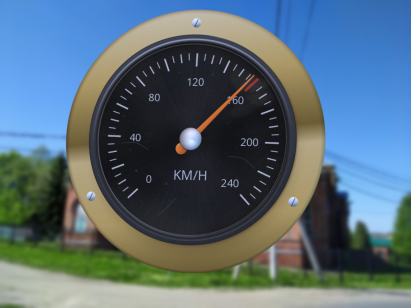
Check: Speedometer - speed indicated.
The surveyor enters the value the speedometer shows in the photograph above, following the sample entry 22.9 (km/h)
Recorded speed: 157.5 (km/h)
